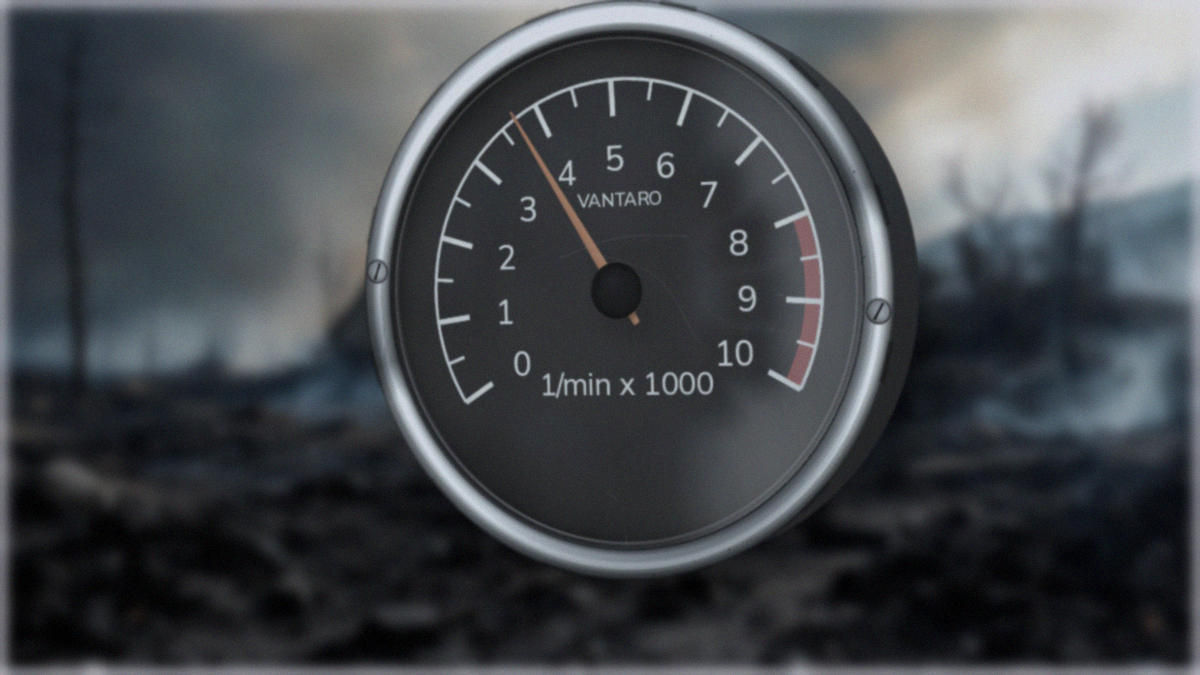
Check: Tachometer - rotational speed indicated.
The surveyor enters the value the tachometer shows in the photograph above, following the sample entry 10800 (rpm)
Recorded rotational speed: 3750 (rpm)
